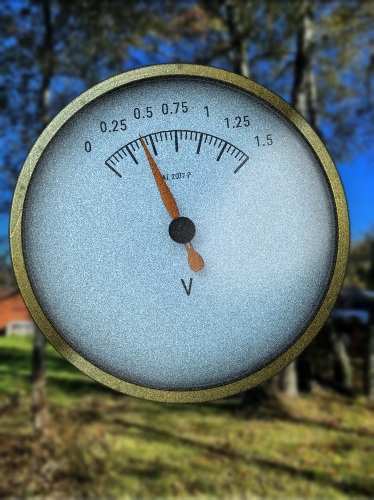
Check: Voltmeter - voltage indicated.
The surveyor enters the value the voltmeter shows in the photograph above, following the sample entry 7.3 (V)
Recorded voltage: 0.4 (V)
